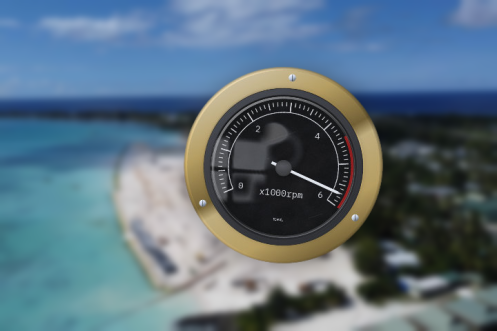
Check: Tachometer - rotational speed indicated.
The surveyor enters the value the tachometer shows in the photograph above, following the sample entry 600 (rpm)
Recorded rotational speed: 5700 (rpm)
